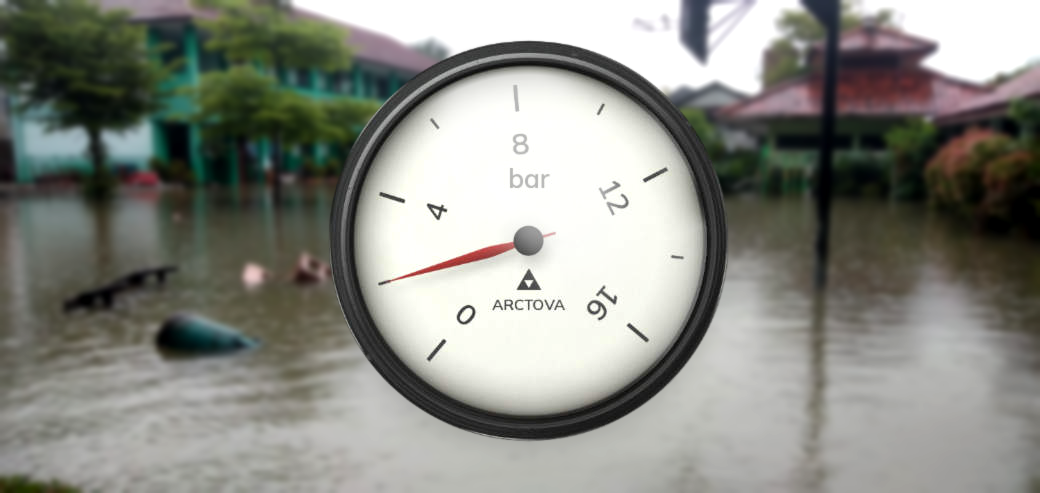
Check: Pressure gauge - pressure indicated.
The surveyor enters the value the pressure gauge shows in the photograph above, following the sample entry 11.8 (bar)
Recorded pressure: 2 (bar)
